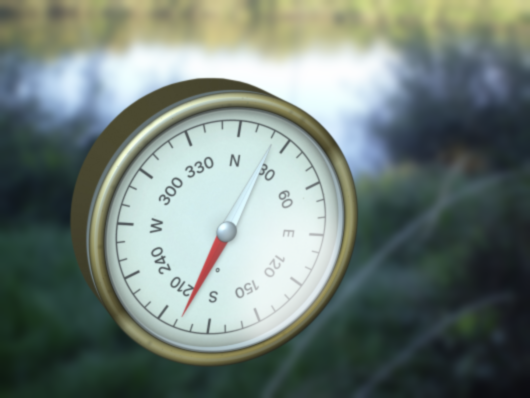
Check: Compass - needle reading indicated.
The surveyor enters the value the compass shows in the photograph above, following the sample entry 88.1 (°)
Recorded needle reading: 200 (°)
